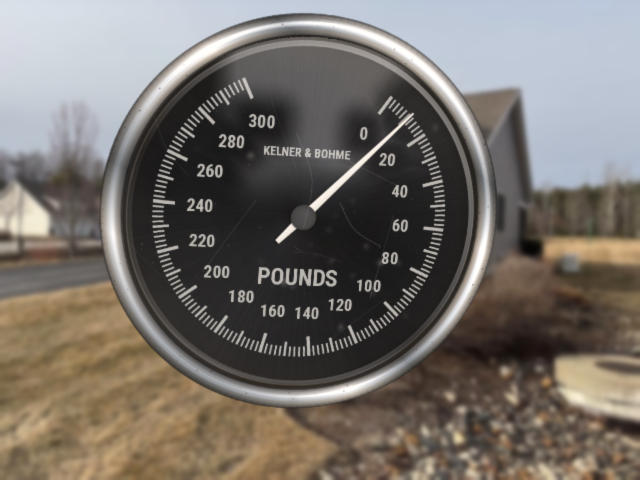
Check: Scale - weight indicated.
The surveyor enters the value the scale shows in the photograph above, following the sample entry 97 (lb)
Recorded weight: 10 (lb)
